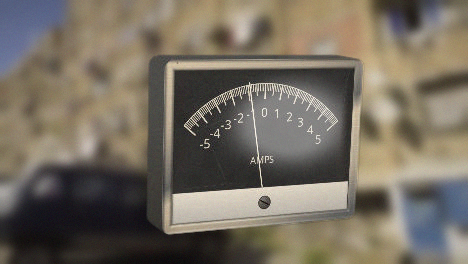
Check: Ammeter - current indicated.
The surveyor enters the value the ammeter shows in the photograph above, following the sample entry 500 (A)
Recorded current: -1 (A)
